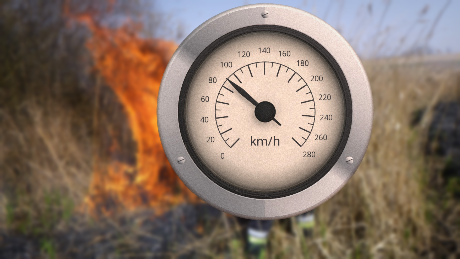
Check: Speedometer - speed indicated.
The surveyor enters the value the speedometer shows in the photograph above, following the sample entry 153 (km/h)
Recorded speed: 90 (km/h)
